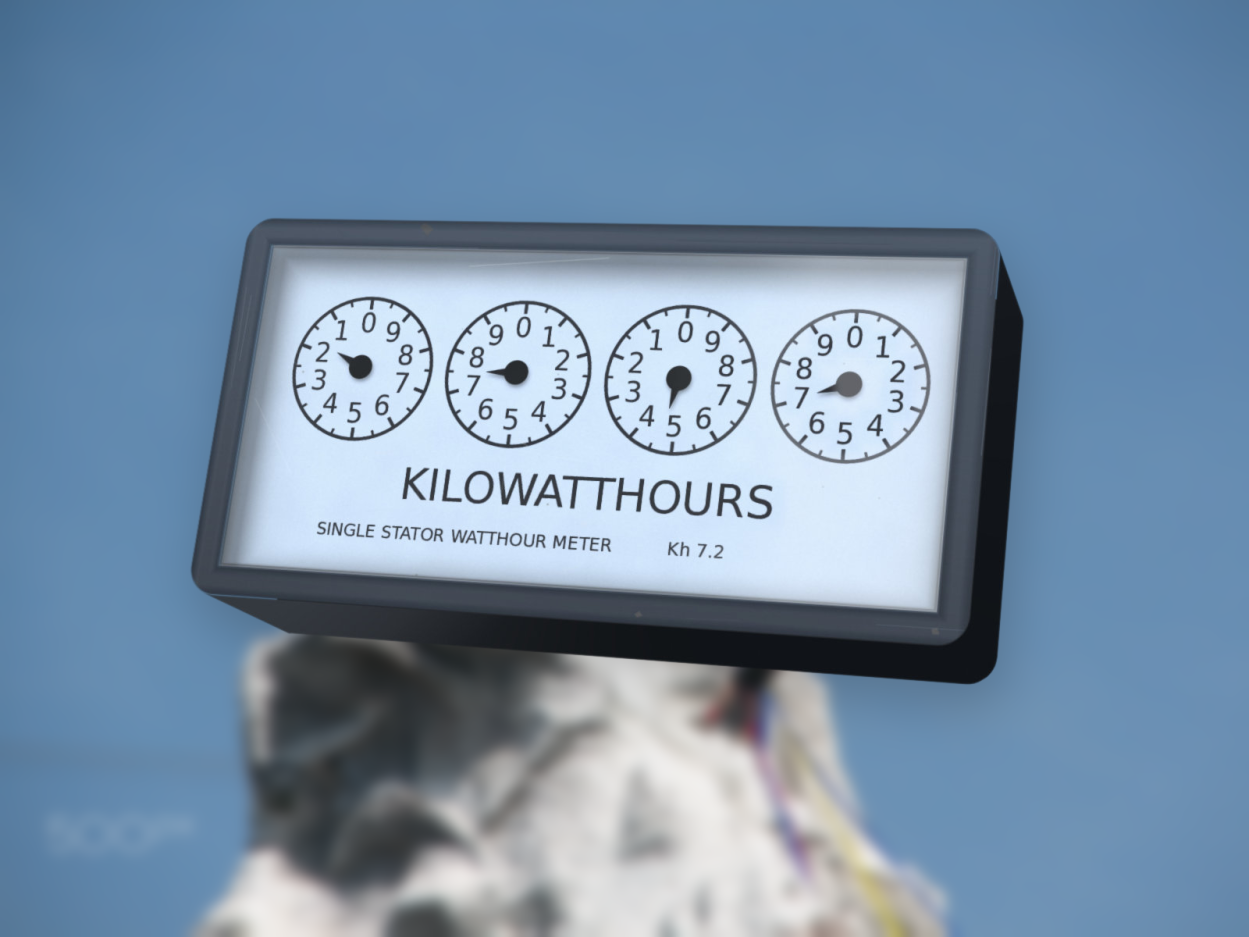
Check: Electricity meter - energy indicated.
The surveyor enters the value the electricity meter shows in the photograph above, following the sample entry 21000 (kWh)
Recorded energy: 1747 (kWh)
